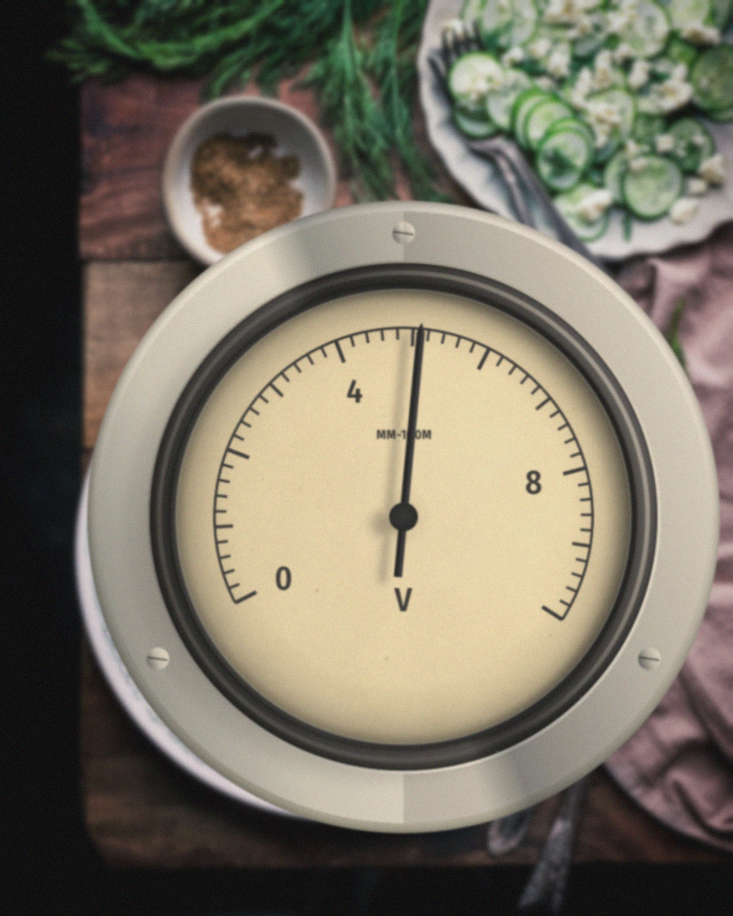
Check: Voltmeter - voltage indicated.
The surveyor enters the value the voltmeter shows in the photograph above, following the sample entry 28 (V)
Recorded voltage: 5.1 (V)
